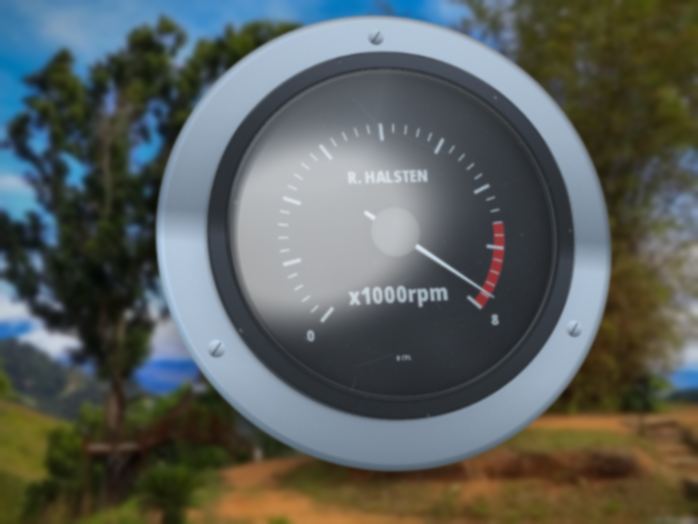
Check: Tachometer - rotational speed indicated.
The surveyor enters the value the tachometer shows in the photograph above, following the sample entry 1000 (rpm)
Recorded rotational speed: 7800 (rpm)
